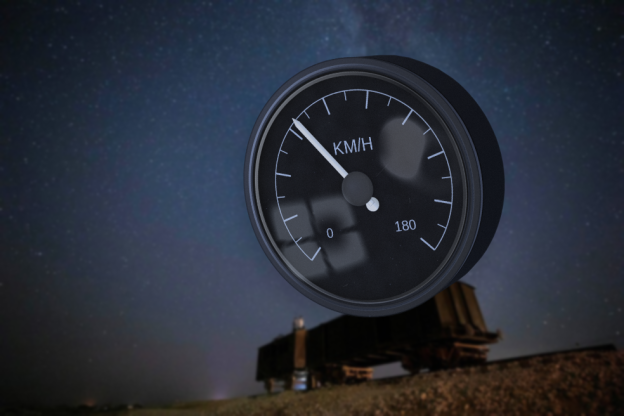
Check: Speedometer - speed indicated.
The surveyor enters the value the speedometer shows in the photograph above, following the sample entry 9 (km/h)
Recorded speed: 65 (km/h)
